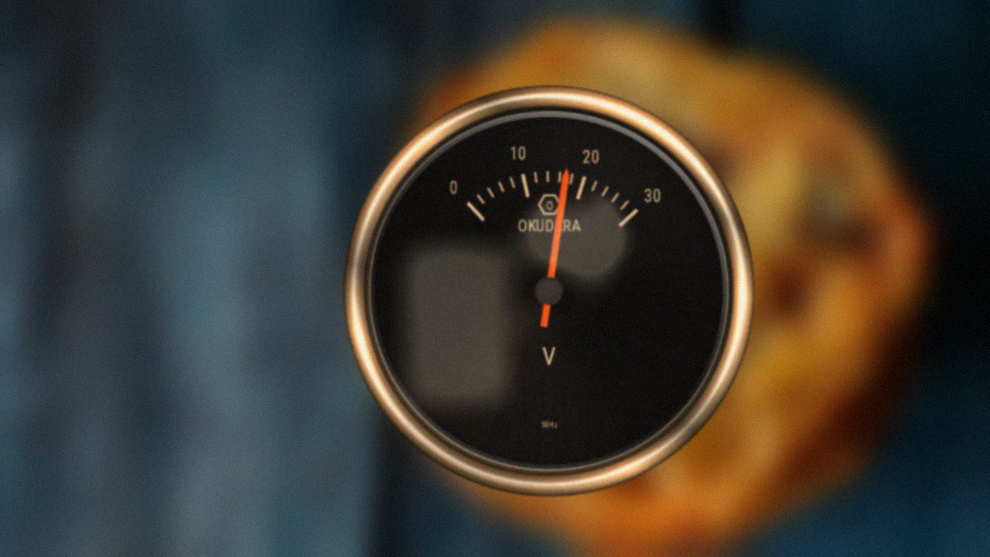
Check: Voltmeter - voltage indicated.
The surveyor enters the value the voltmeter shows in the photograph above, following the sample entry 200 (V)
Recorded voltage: 17 (V)
